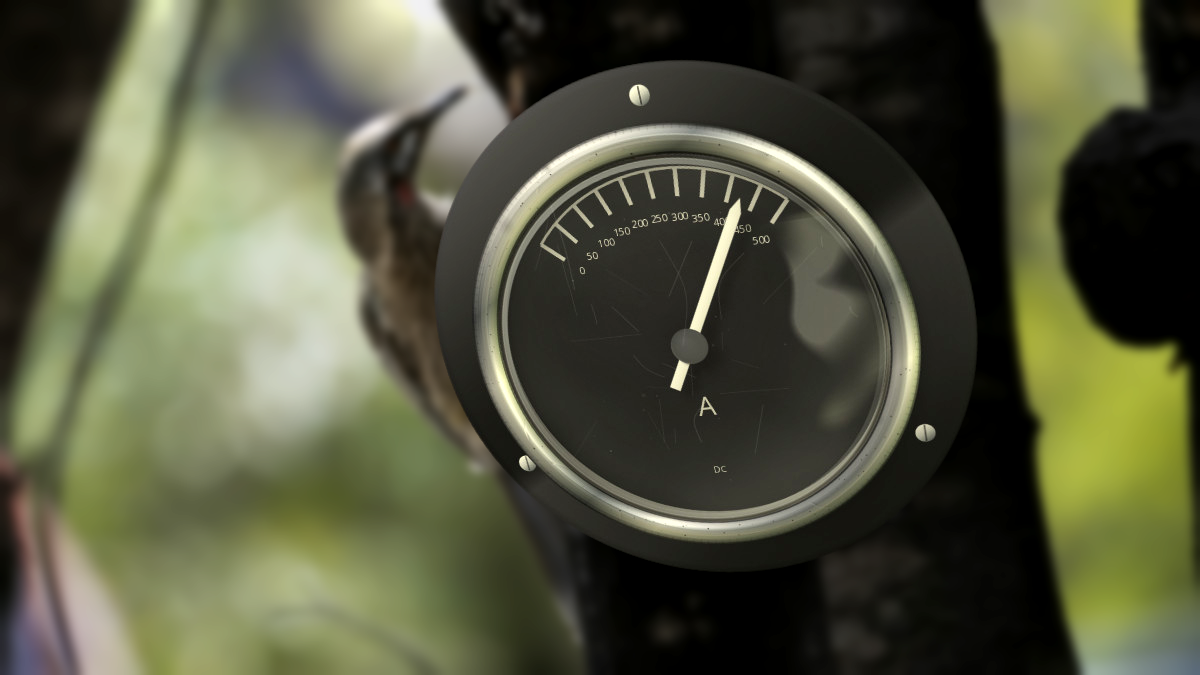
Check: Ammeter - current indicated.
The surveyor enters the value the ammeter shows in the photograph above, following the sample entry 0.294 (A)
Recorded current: 425 (A)
